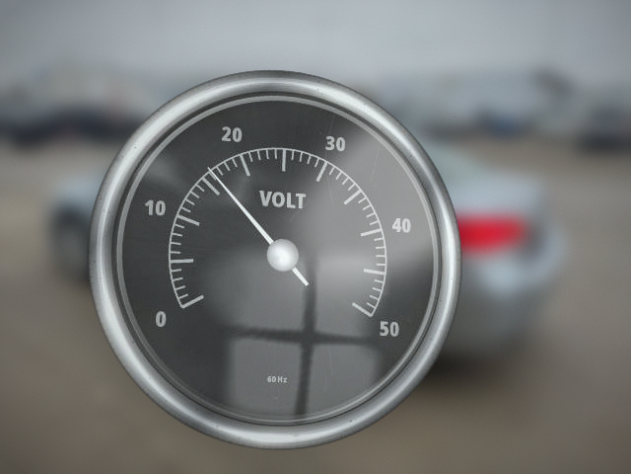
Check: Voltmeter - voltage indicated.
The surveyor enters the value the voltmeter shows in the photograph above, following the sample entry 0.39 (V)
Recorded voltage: 16 (V)
